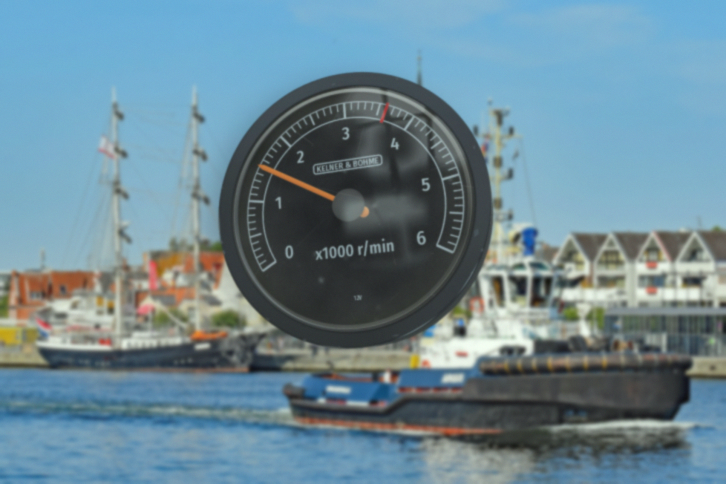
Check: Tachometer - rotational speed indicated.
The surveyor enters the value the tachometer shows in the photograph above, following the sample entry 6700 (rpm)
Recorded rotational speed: 1500 (rpm)
